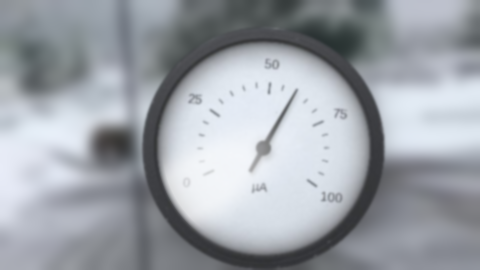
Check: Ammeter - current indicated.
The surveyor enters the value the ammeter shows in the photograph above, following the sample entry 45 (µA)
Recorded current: 60 (µA)
